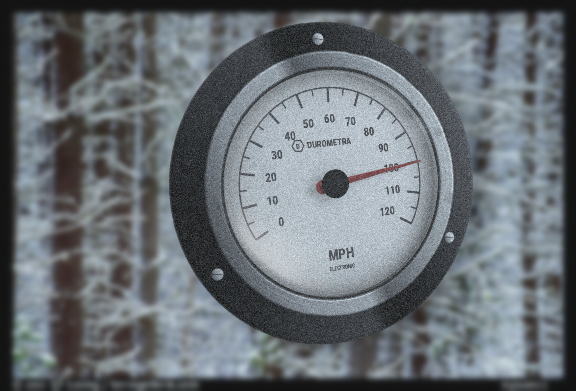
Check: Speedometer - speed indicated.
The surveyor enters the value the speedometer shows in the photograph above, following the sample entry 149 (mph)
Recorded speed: 100 (mph)
